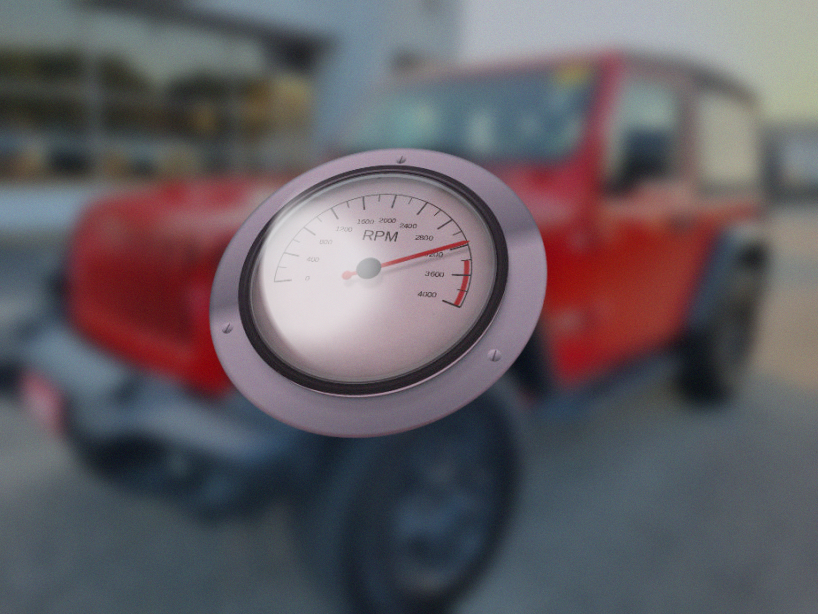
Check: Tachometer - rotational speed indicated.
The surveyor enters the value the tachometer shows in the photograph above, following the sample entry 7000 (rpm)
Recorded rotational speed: 3200 (rpm)
